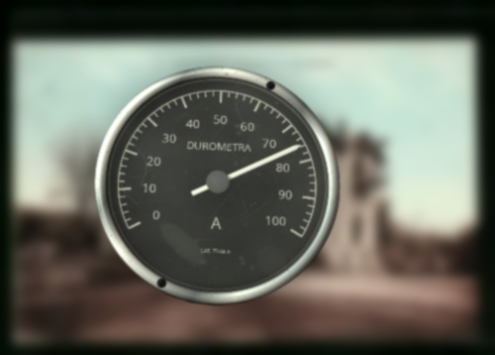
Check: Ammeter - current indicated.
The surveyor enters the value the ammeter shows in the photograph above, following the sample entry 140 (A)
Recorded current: 76 (A)
